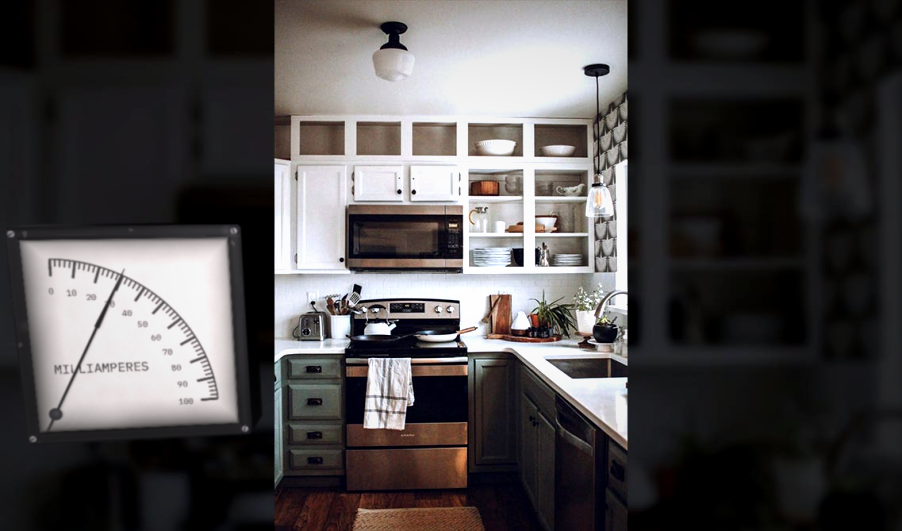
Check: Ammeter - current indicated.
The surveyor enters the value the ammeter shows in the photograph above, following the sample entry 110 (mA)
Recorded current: 30 (mA)
